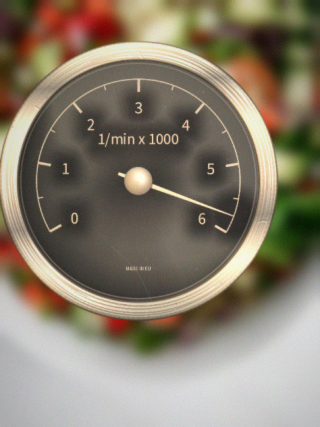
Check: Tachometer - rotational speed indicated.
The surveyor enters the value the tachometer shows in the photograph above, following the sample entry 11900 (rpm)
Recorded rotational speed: 5750 (rpm)
